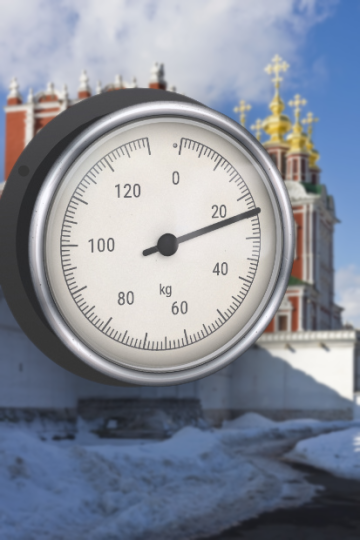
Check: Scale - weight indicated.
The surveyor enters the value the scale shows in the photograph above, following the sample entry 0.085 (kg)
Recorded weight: 24 (kg)
